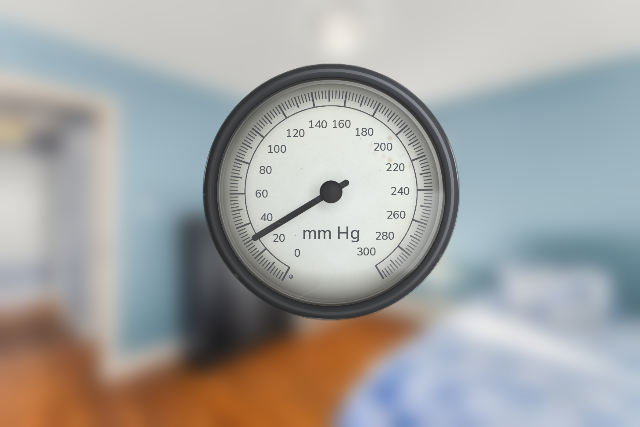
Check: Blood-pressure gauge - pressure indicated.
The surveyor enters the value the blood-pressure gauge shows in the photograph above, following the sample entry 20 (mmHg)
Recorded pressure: 30 (mmHg)
